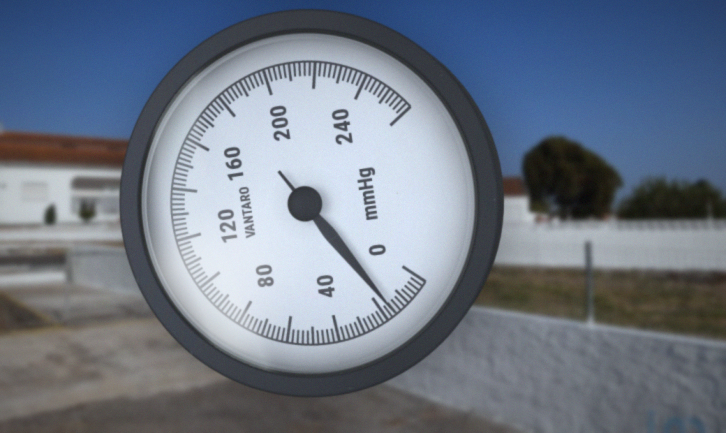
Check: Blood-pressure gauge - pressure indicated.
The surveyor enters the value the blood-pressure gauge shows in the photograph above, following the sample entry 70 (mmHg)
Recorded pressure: 16 (mmHg)
